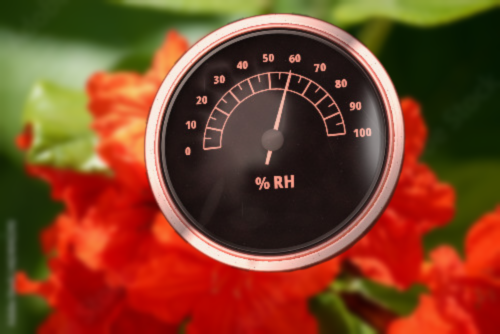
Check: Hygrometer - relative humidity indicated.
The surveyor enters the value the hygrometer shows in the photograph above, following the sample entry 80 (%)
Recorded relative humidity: 60 (%)
